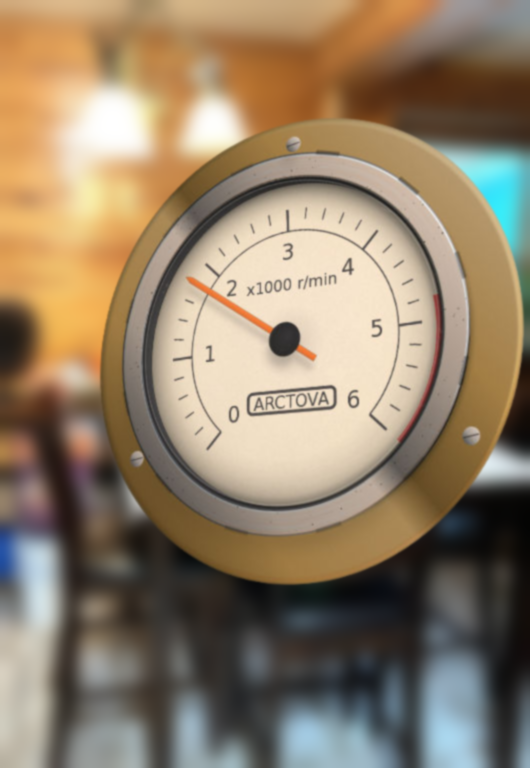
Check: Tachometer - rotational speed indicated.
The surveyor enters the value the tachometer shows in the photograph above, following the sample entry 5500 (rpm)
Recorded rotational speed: 1800 (rpm)
